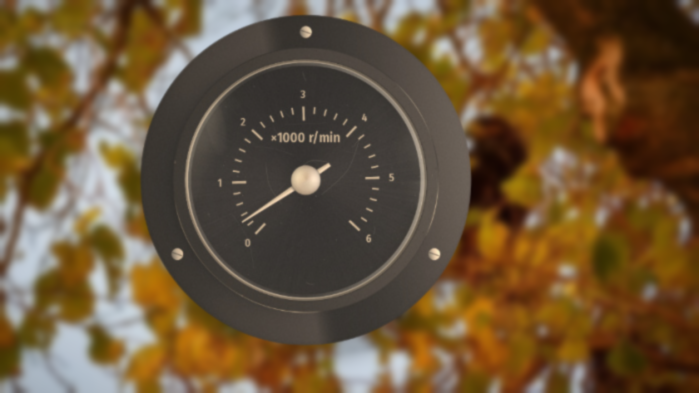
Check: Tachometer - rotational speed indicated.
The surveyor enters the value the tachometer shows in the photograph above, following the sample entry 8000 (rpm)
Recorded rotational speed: 300 (rpm)
